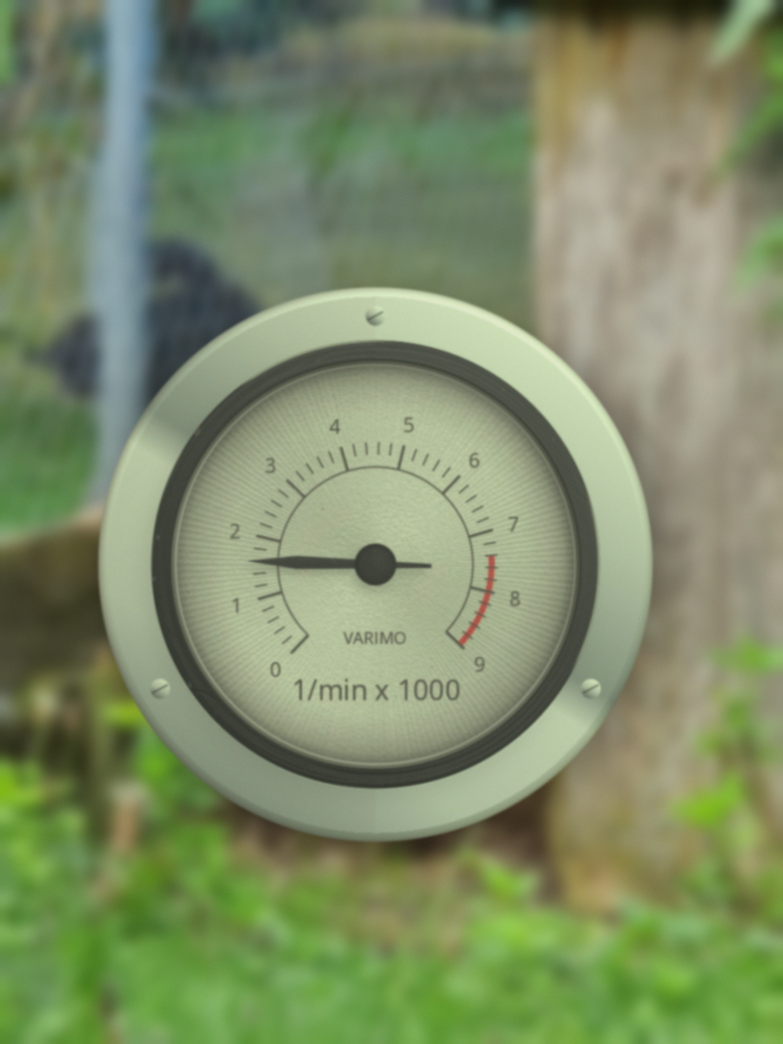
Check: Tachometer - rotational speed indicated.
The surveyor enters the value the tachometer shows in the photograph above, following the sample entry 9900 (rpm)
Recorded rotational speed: 1600 (rpm)
